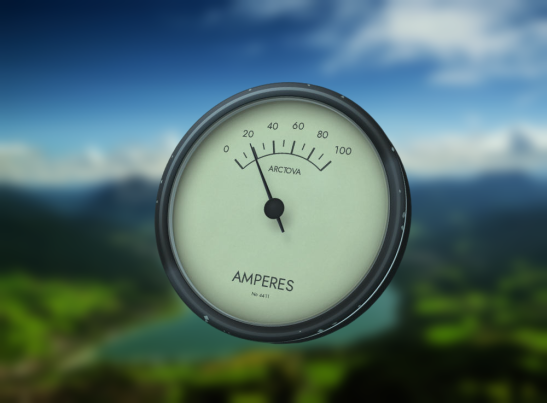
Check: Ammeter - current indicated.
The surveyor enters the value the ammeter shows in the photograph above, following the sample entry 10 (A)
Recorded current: 20 (A)
